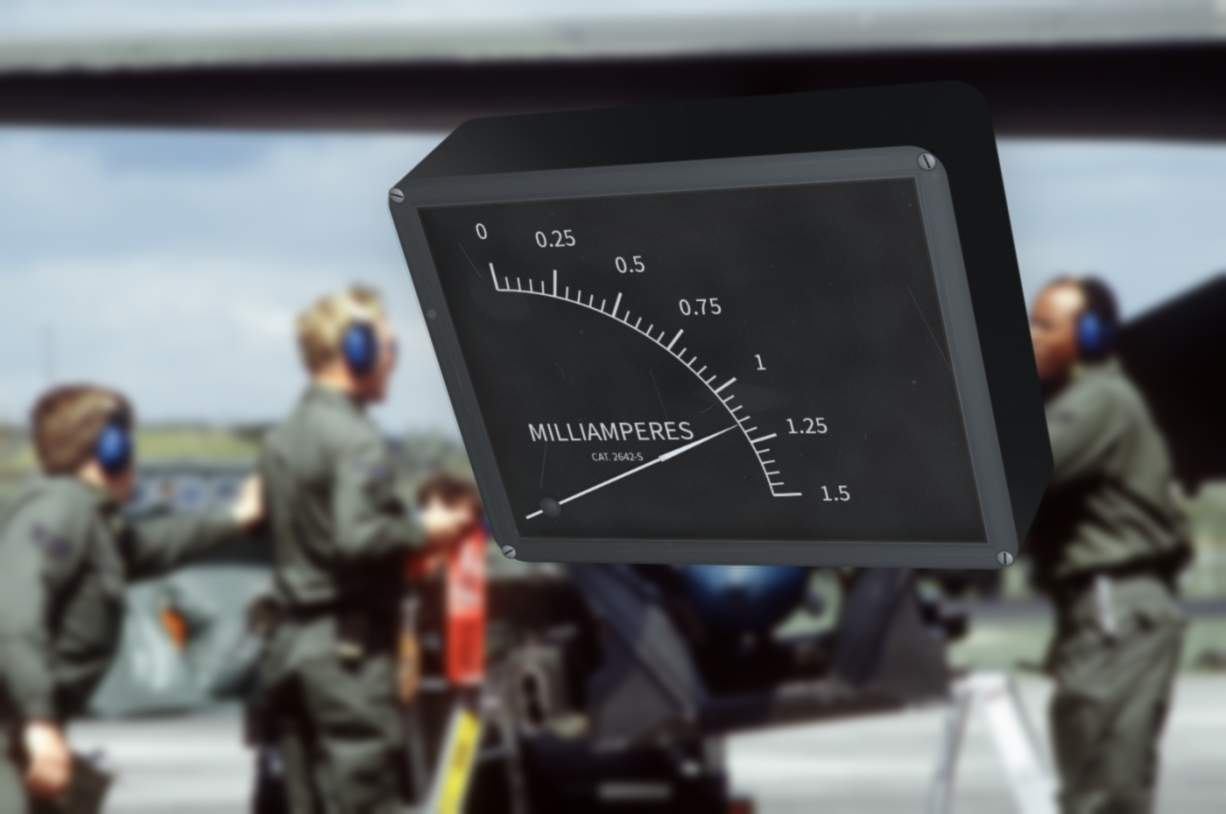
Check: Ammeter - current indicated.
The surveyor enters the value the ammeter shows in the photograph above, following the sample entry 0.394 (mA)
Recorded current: 1.15 (mA)
